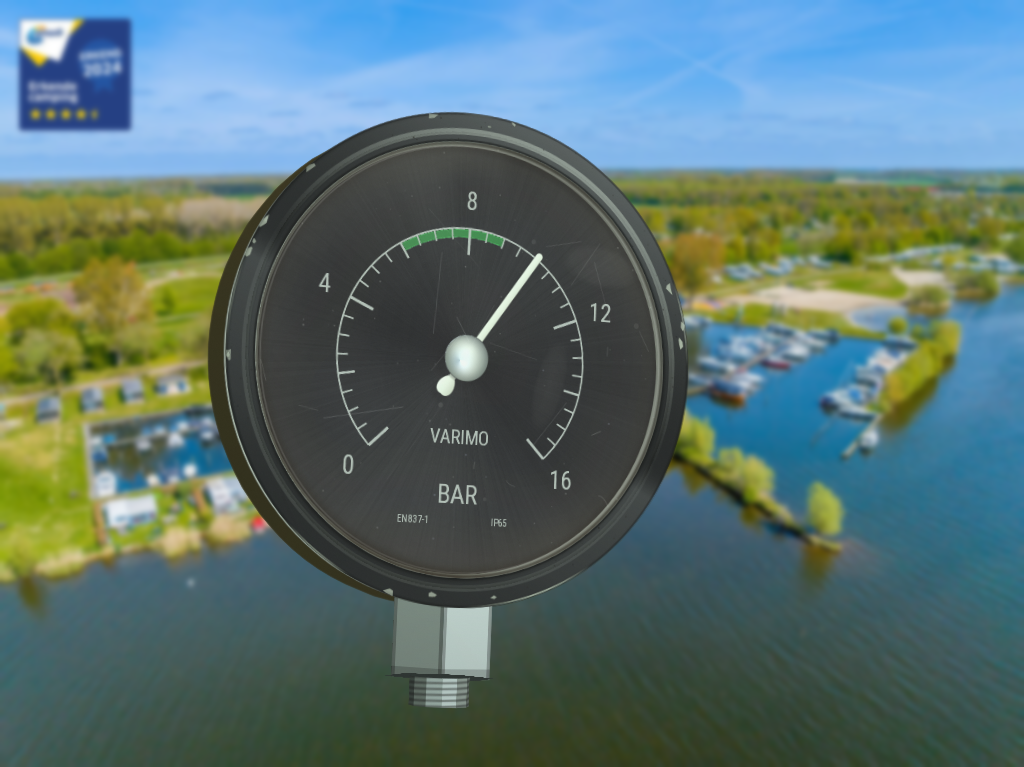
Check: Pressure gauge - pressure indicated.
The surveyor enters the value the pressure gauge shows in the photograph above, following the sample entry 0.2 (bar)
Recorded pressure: 10 (bar)
